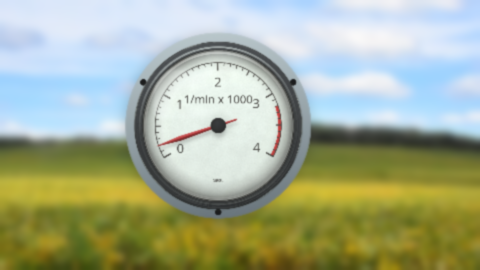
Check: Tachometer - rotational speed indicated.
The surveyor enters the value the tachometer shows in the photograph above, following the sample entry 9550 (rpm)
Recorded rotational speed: 200 (rpm)
